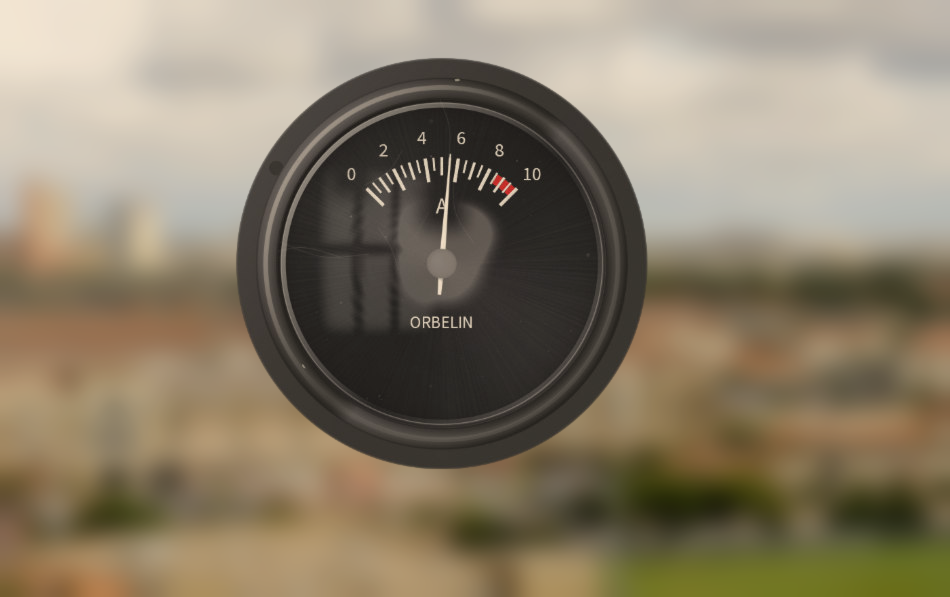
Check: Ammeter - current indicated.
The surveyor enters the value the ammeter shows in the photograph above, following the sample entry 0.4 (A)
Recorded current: 5.5 (A)
